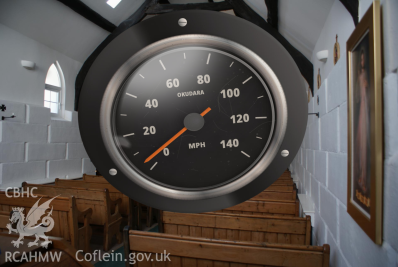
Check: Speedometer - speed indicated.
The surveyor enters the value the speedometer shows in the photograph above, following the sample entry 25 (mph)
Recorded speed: 5 (mph)
